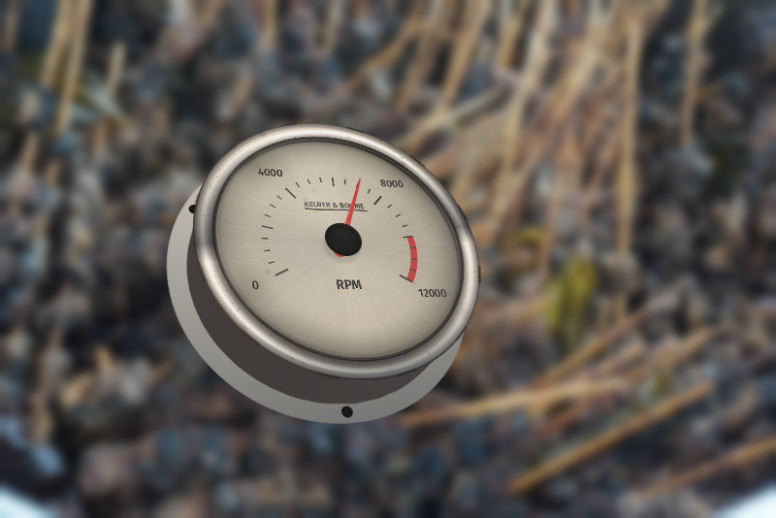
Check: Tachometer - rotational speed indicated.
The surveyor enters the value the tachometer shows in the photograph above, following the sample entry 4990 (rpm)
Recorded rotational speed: 7000 (rpm)
